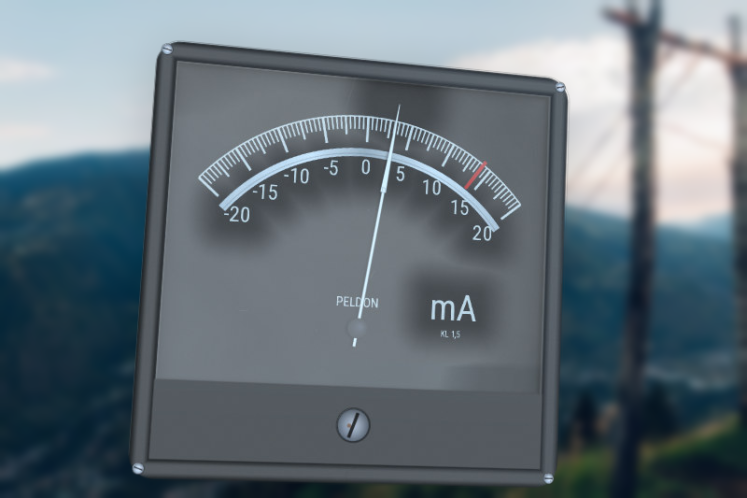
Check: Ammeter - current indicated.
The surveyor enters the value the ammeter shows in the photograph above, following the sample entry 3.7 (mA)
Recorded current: 3 (mA)
